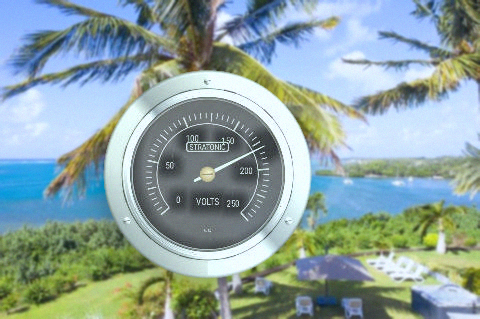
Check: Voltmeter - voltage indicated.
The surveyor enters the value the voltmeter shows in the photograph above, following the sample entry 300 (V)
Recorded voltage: 180 (V)
